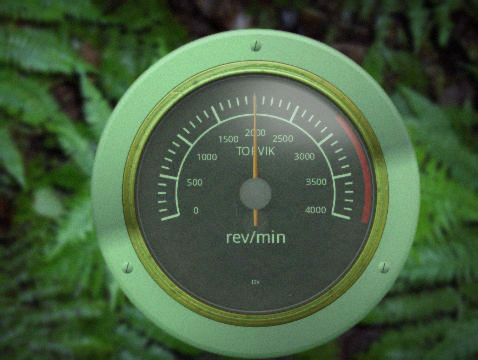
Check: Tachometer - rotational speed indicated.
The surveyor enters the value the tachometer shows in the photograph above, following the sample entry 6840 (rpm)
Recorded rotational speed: 2000 (rpm)
